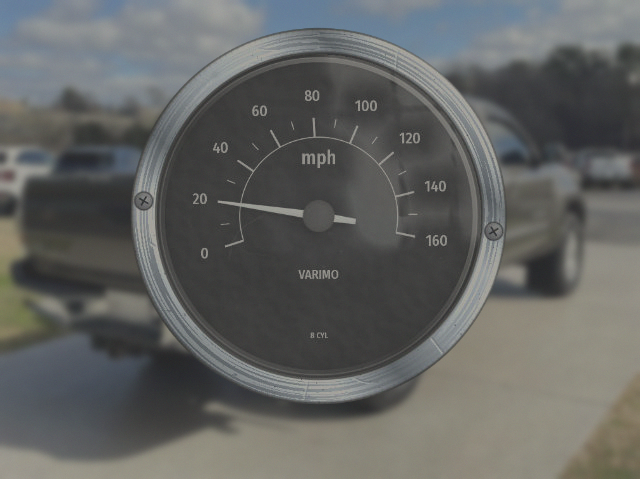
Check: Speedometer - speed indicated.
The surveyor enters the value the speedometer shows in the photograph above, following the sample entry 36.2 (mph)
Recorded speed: 20 (mph)
